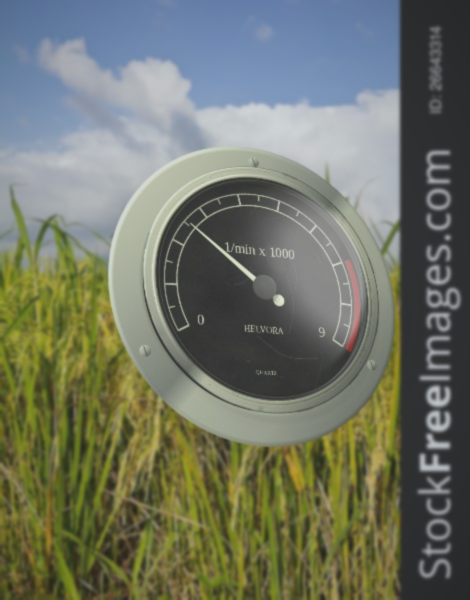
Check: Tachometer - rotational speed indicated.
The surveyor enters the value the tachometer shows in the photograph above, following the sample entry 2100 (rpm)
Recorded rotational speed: 2500 (rpm)
